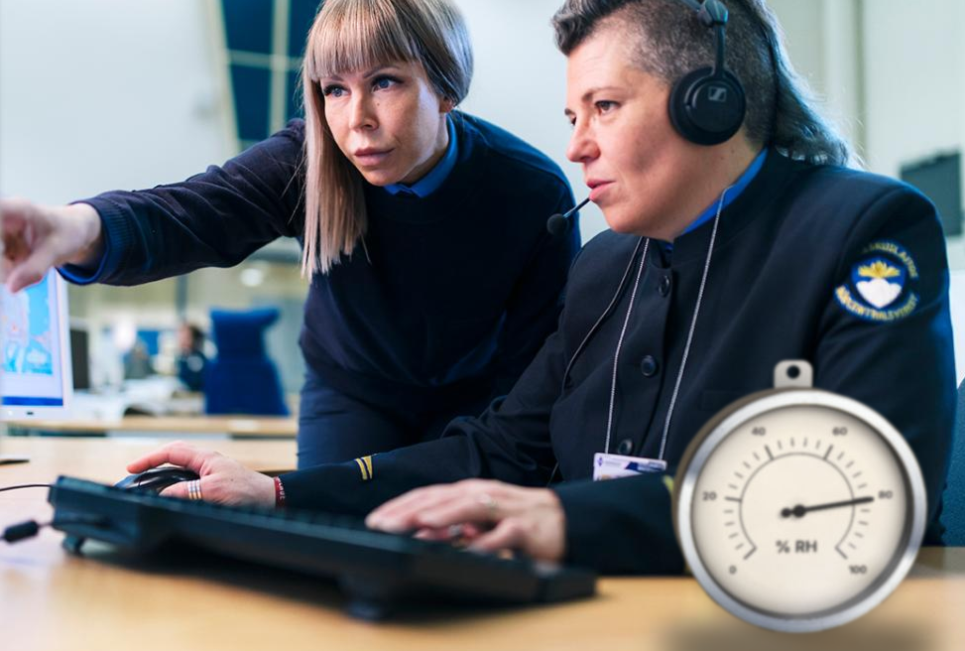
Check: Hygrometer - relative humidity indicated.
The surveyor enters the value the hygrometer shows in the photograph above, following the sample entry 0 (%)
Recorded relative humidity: 80 (%)
